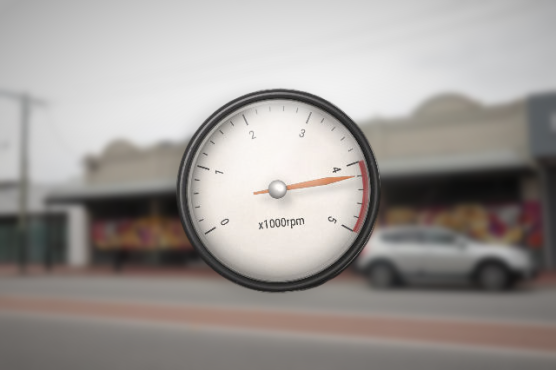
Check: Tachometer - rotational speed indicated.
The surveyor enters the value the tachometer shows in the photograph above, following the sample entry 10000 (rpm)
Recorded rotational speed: 4200 (rpm)
